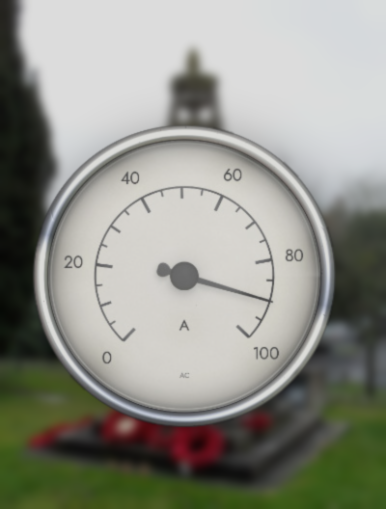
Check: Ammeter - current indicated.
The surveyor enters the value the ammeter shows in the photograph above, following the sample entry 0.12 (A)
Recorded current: 90 (A)
